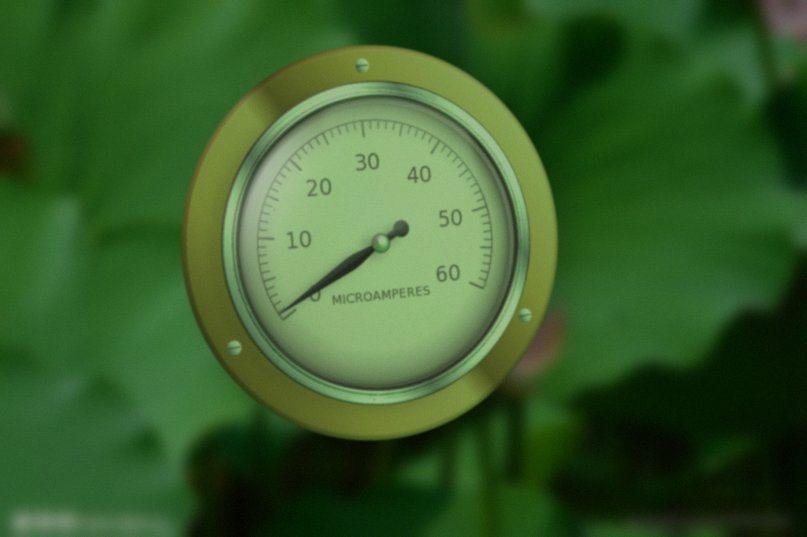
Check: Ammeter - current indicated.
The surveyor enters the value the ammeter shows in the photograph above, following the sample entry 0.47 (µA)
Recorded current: 1 (µA)
